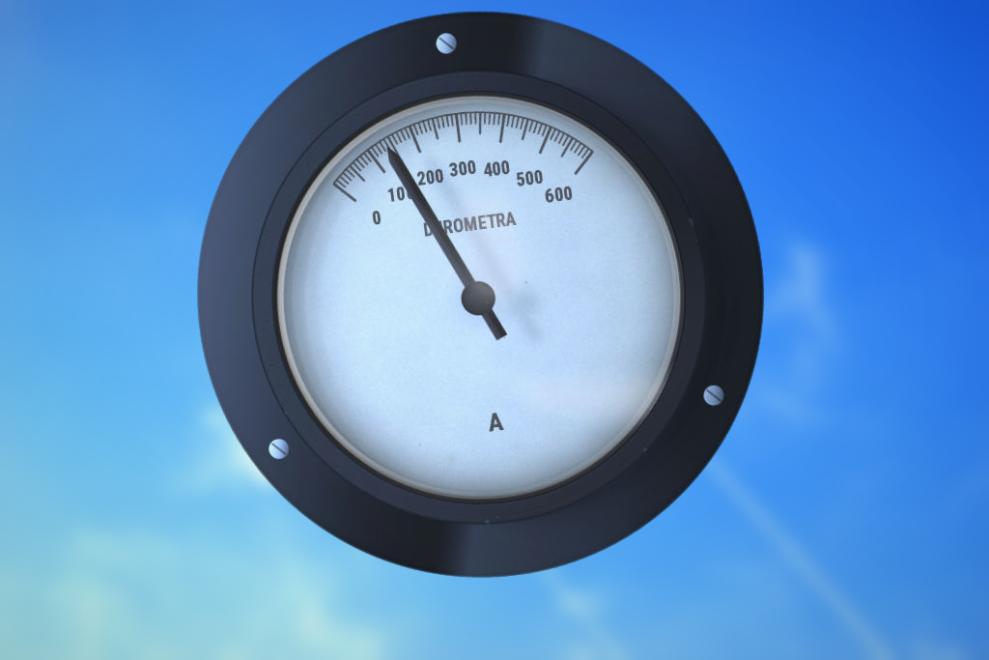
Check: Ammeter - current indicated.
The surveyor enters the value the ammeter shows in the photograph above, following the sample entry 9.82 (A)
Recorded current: 140 (A)
